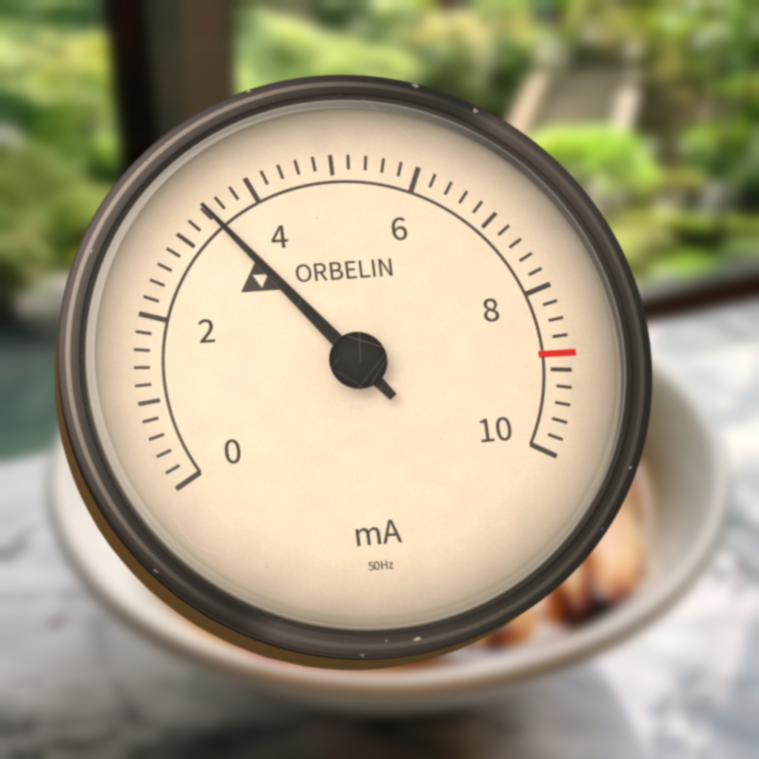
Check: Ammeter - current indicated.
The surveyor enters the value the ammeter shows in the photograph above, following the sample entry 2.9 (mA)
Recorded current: 3.4 (mA)
